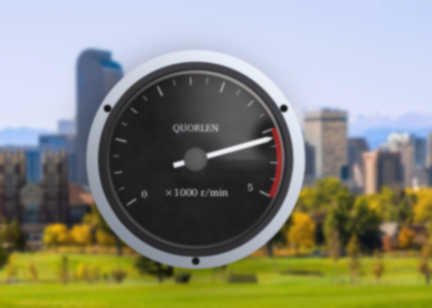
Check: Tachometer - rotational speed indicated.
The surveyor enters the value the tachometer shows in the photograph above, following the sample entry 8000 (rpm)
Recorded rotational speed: 4125 (rpm)
